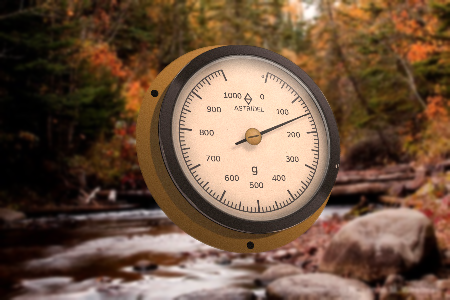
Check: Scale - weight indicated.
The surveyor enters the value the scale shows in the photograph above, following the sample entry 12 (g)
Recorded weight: 150 (g)
